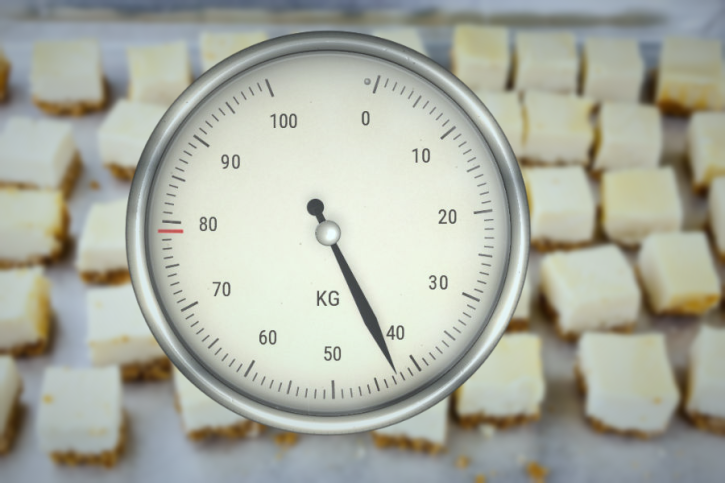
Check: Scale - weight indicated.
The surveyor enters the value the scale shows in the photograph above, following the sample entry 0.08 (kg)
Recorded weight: 42.5 (kg)
